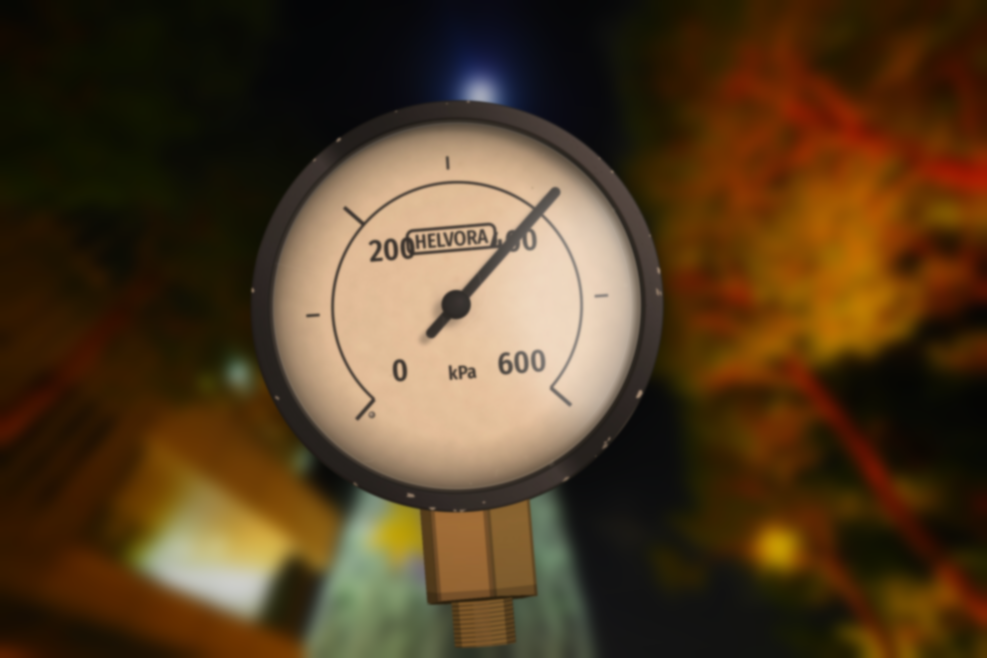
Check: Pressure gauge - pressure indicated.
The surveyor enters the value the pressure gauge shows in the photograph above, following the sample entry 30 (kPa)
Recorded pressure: 400 (kPa)
